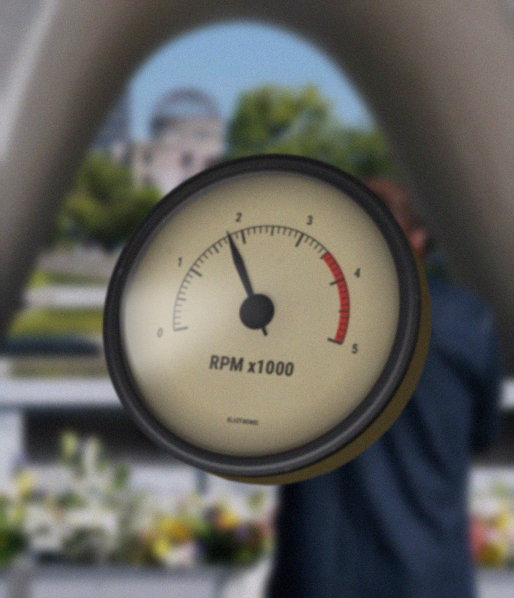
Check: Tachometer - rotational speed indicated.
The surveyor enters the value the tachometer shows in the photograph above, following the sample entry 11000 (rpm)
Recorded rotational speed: 1800 (rpm)
